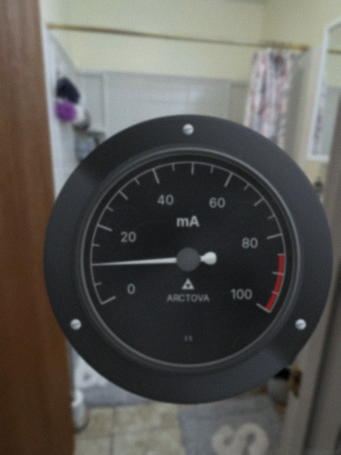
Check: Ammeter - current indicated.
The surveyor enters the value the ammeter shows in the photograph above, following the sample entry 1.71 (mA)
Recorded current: 10 (mA)
